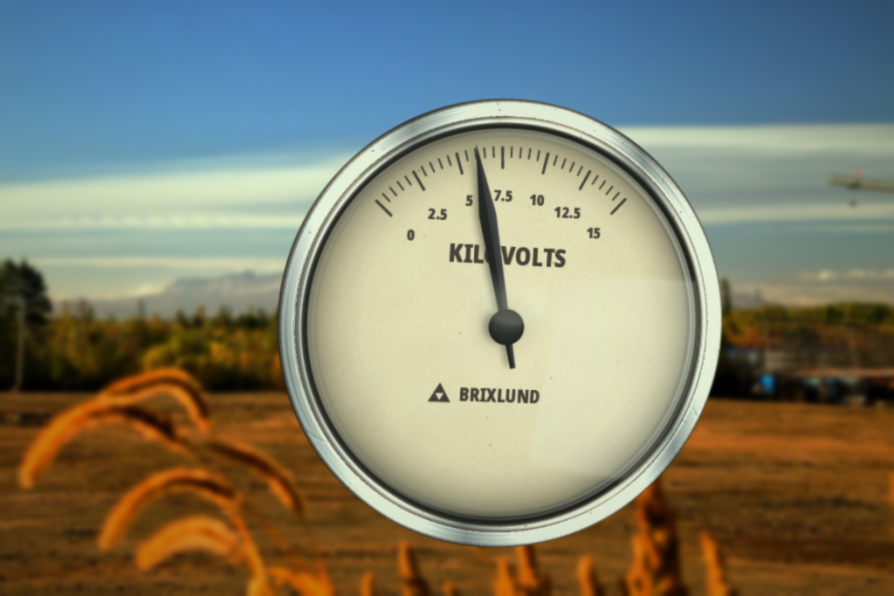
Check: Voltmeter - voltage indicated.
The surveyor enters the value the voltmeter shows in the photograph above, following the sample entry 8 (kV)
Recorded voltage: 6 (kV)
